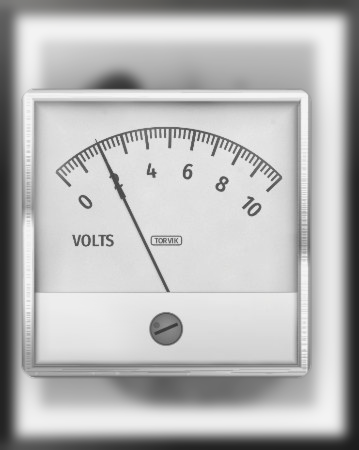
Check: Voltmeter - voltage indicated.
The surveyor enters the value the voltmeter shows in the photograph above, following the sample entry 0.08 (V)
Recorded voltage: 2 (V)
